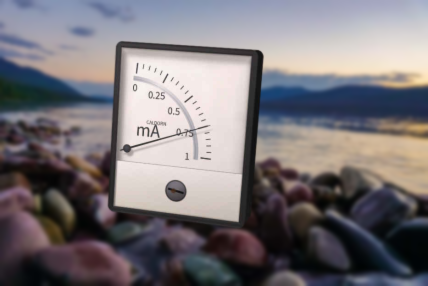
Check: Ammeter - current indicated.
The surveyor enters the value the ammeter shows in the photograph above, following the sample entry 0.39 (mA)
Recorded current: 0.75 (mA)
